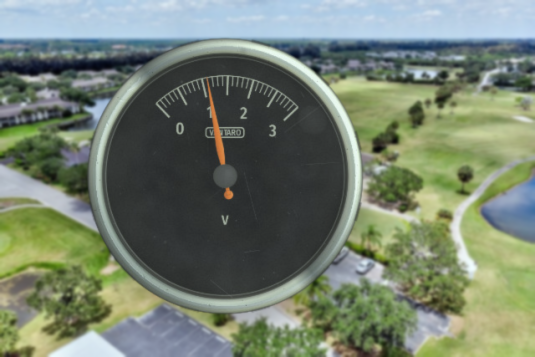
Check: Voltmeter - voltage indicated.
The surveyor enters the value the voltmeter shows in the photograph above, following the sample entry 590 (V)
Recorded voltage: 1.1 (V)
